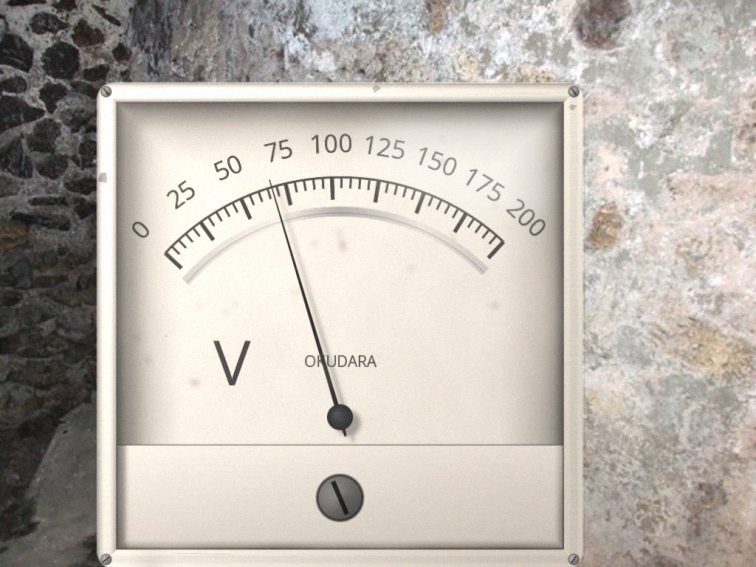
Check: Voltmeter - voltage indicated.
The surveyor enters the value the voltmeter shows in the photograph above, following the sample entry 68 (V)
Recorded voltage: 67.5 (V)
